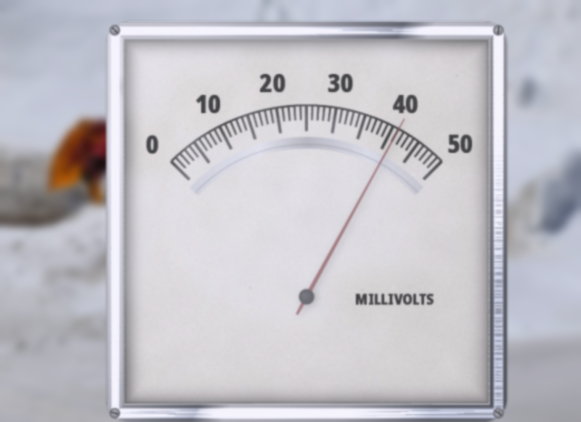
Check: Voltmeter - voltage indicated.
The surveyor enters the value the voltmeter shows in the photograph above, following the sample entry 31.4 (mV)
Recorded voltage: 41 (mV)
